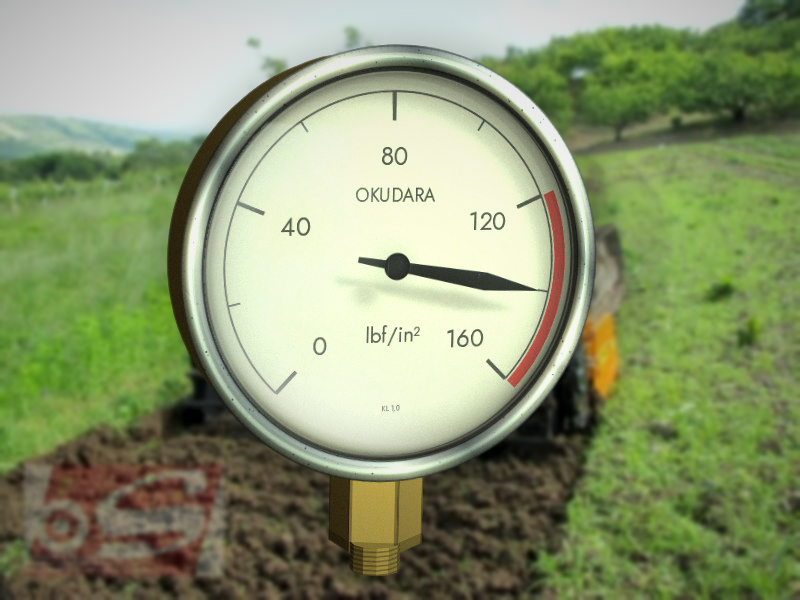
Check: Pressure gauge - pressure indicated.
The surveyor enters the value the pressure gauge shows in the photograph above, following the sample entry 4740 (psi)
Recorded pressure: 140 (psi)
